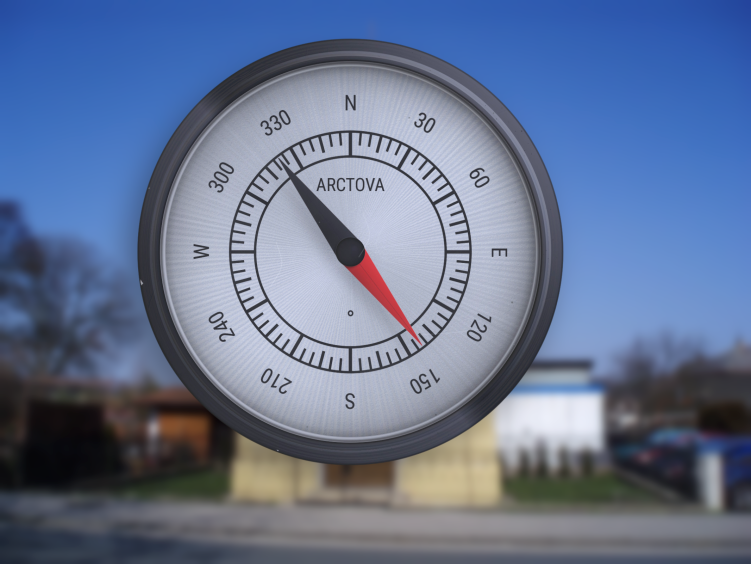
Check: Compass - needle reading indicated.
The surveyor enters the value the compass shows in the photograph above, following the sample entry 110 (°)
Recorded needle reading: 142.5 (°)
